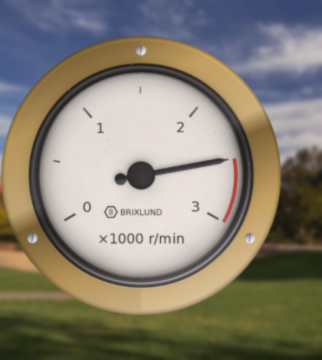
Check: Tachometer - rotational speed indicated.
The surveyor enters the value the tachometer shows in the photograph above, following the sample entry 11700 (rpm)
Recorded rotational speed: 2500 (rpm)
